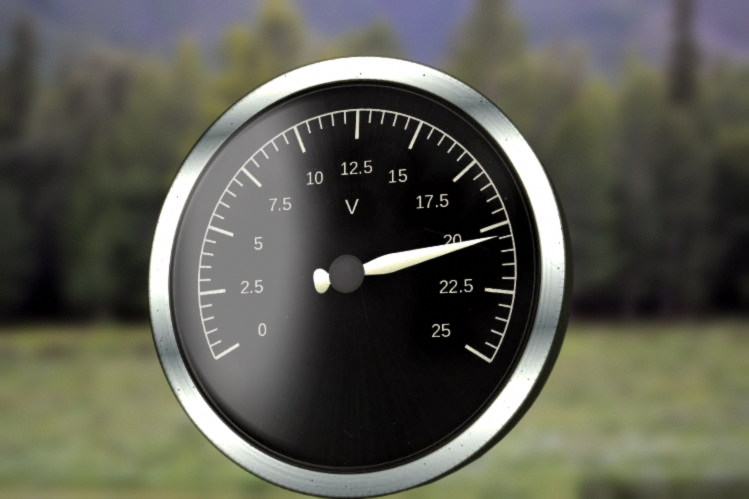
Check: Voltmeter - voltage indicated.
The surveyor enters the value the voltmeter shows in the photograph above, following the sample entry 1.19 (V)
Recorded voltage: 20.5 (V)
